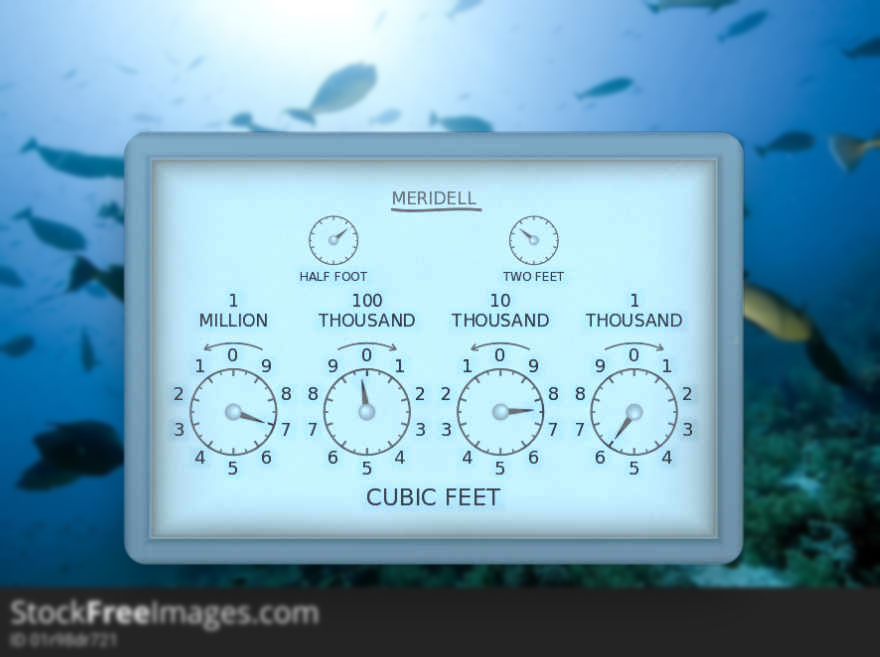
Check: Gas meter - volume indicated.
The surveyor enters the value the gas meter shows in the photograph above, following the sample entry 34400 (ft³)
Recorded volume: 697600 (ft³)
